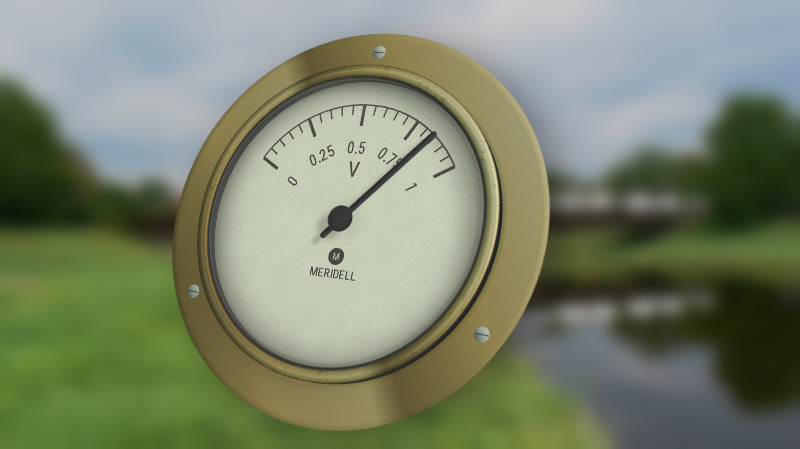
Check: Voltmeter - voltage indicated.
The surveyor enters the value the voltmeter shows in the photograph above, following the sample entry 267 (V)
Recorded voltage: 0.85 (V)
